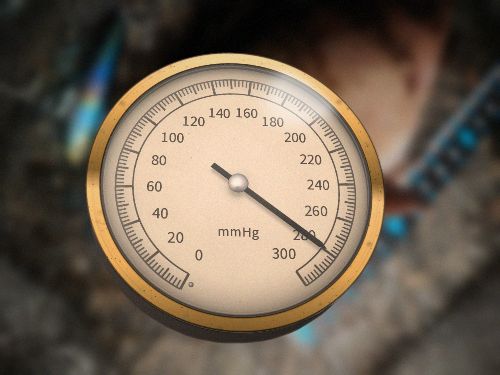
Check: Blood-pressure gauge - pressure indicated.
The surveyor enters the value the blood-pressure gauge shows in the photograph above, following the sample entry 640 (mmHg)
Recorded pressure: 280 (mmHg)
